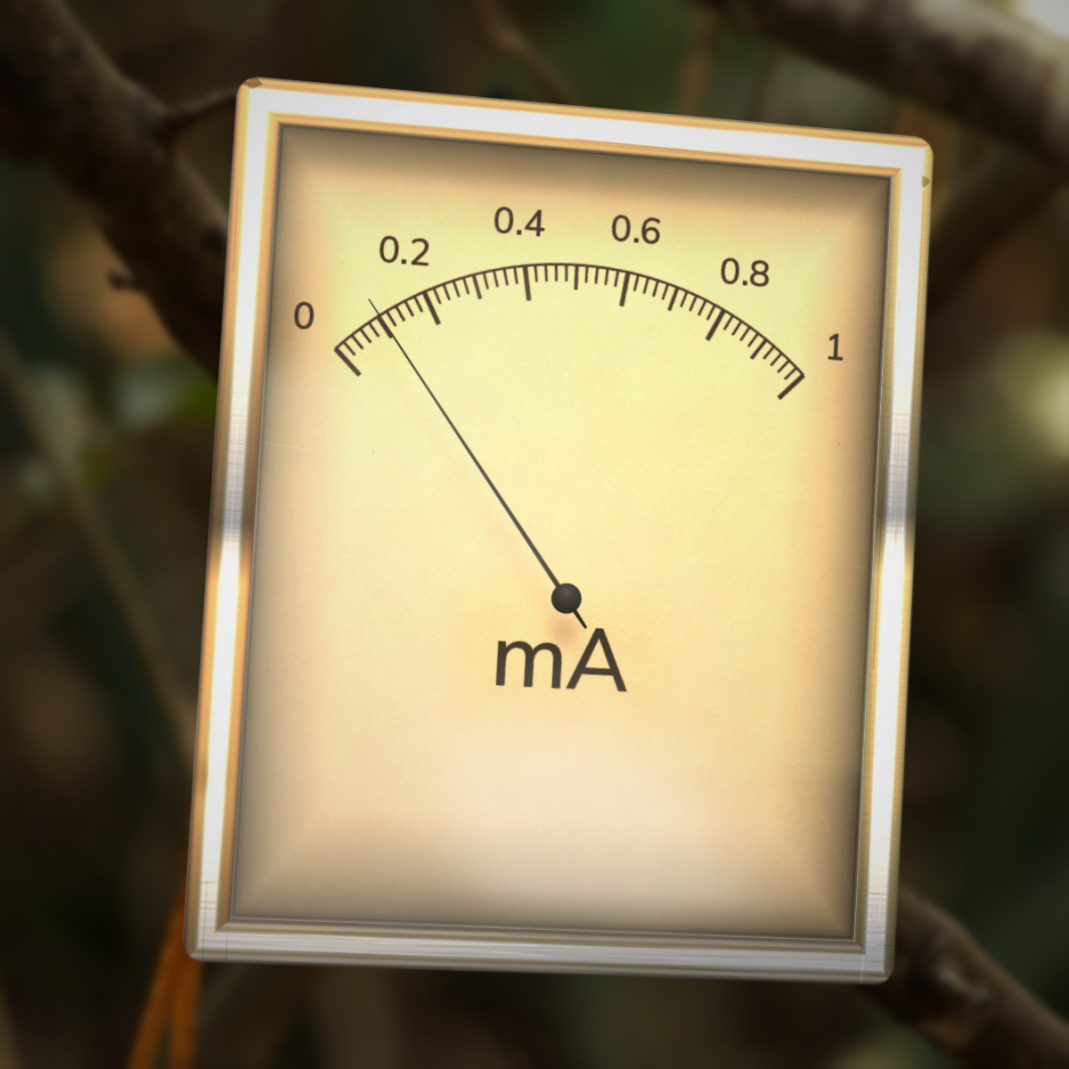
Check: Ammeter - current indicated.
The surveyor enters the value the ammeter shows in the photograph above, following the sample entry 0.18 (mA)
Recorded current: 0.1 (mA)
